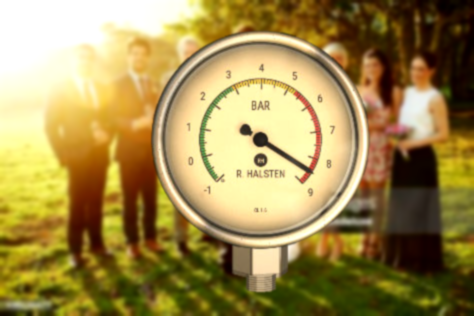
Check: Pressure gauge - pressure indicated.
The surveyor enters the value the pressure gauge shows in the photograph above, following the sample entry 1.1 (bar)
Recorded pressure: 8.5 (bar)
